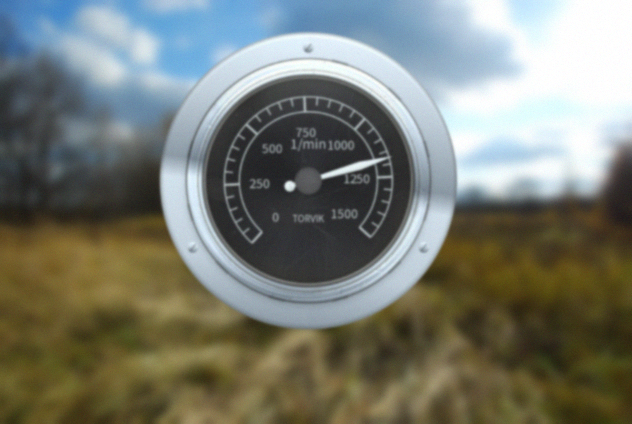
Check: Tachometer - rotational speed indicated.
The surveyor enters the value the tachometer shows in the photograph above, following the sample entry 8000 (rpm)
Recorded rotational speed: 1175 (rpm)
